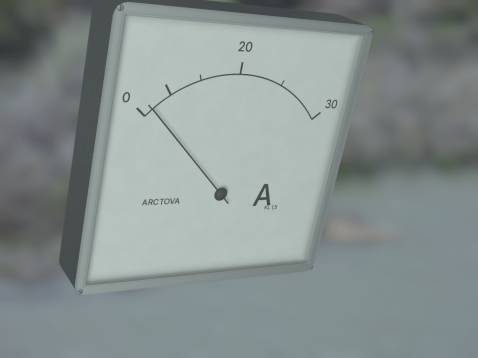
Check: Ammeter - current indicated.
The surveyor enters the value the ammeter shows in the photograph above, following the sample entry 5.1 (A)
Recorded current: 5 (A)
